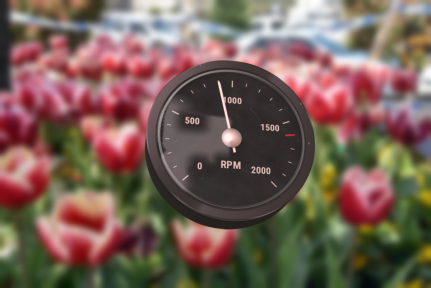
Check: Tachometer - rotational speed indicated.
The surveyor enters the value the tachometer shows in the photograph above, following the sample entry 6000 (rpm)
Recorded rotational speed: 900 (rpm)
